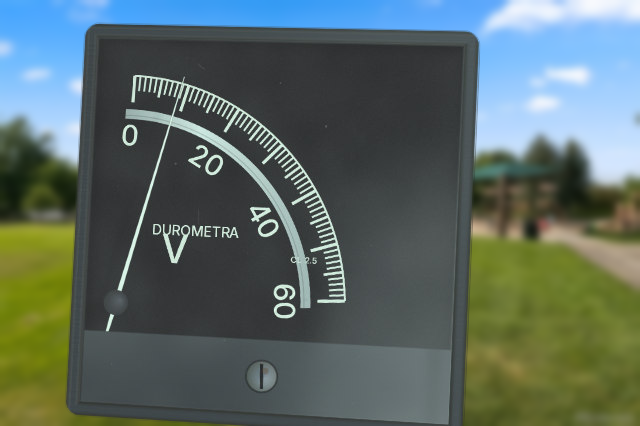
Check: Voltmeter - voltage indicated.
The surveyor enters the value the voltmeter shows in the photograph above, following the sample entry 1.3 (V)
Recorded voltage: 9 (V)
